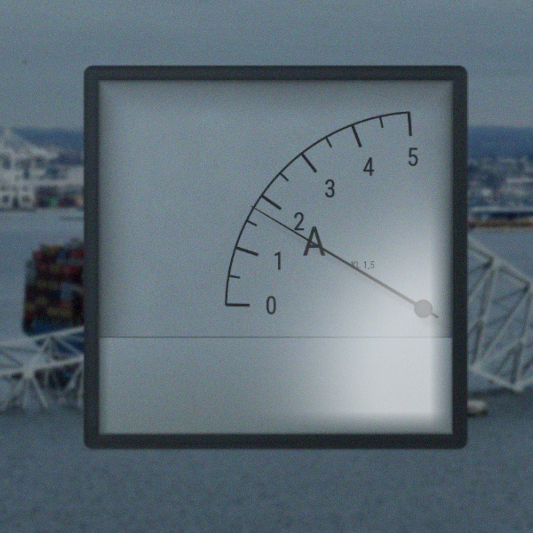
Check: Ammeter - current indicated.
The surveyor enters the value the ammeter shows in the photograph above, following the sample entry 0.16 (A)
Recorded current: 1.75 (A)
